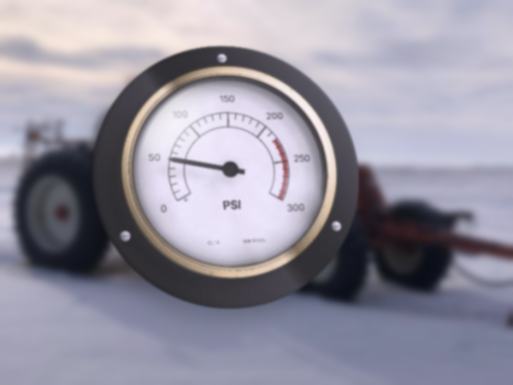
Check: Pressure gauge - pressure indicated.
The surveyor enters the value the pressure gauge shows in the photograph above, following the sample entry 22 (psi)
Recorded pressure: 50 (psi)
